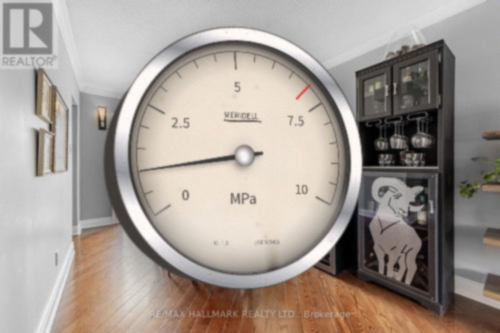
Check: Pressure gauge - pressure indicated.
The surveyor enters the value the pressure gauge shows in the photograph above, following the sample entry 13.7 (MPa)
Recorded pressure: 1 (MPa)
